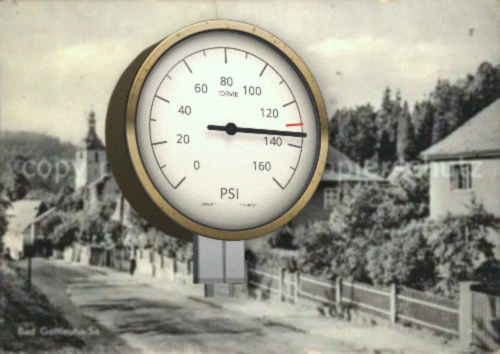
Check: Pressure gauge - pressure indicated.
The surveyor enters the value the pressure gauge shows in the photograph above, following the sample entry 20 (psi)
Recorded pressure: 135 (psi)
